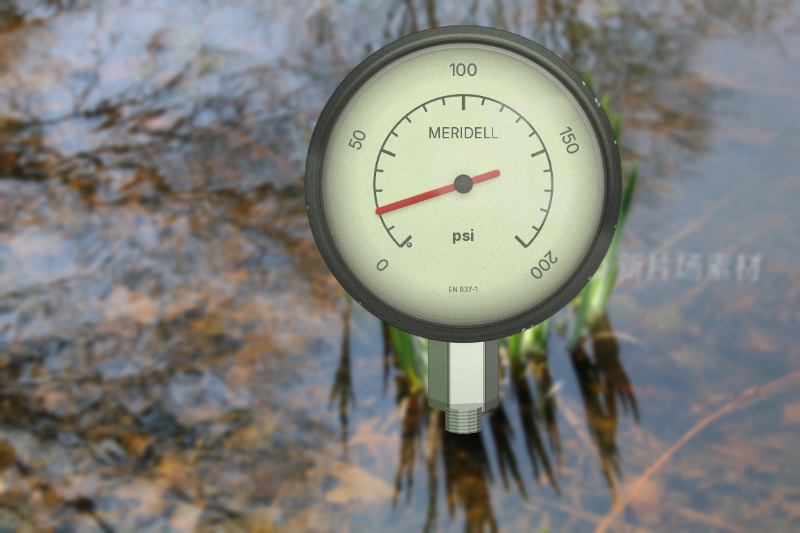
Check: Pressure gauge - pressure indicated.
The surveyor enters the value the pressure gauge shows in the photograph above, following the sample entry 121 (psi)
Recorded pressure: 20 (psi)
